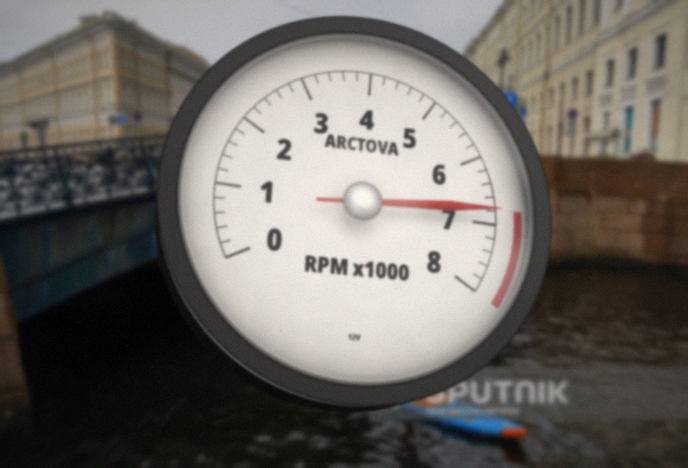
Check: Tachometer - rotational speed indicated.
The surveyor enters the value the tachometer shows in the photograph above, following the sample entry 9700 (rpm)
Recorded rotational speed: 6800 (rpm)
